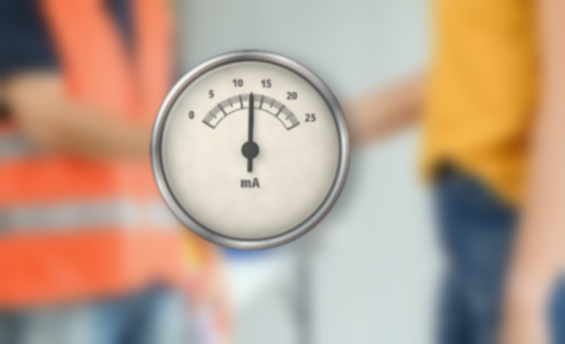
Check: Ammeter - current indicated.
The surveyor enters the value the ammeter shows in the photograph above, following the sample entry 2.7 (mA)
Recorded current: 12.5 (mA)
